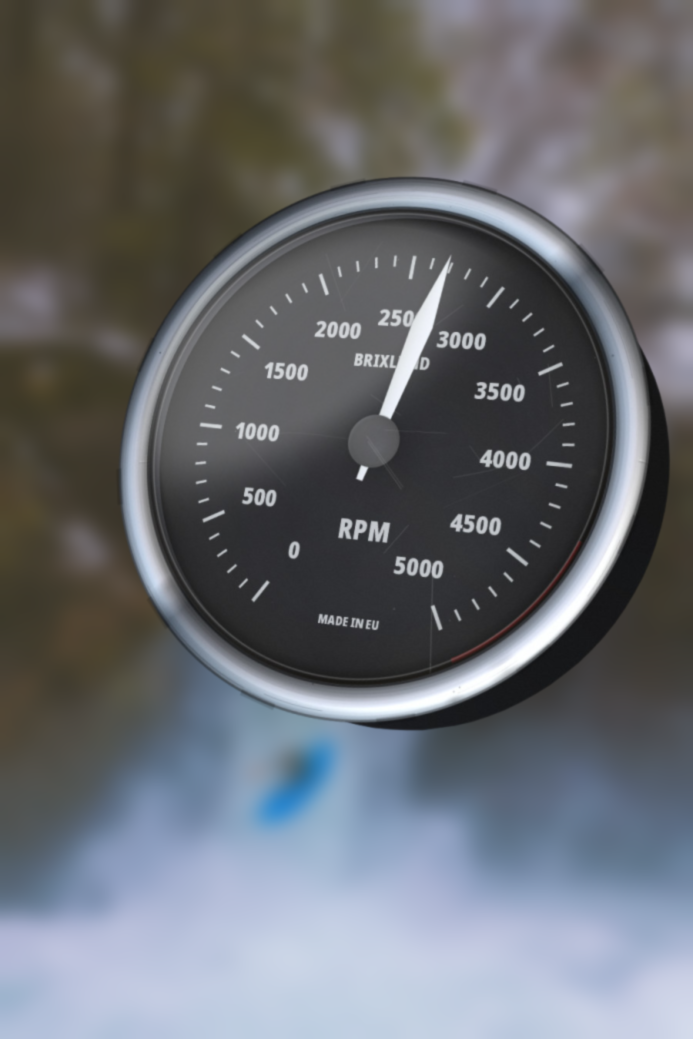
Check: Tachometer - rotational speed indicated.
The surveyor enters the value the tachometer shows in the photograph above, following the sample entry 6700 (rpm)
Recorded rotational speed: 2700 (rpm)
